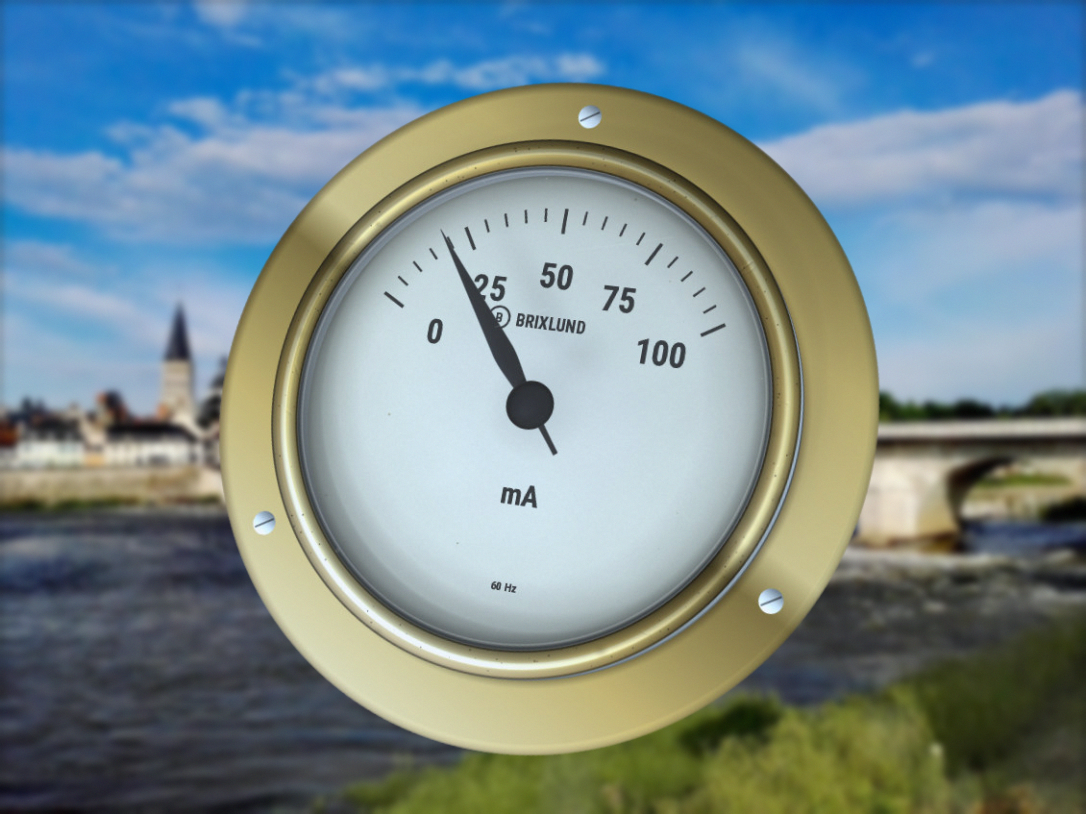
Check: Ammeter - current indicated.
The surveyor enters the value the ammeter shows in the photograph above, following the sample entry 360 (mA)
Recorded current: 20 (mA)
